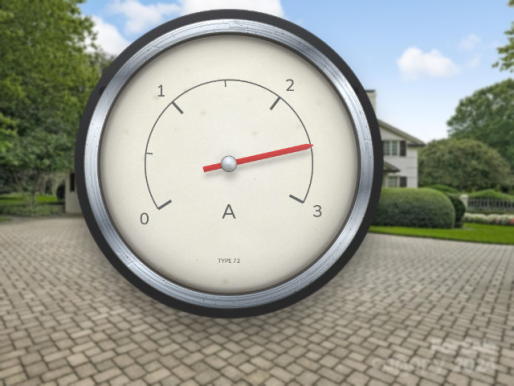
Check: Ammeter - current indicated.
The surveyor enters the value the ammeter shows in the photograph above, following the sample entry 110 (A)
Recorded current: 2.5 (A)
